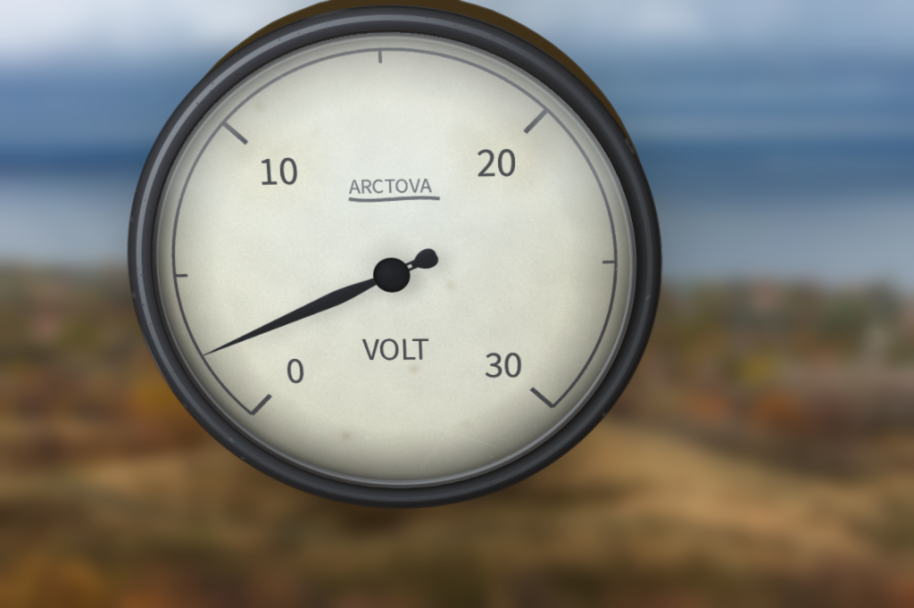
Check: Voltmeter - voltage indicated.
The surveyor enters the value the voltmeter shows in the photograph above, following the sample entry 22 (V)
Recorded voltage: 2.5 (V)
